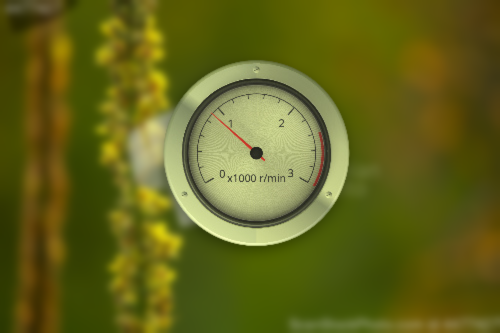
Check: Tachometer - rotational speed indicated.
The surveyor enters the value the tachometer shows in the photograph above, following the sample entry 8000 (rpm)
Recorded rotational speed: 900 (rpm)
